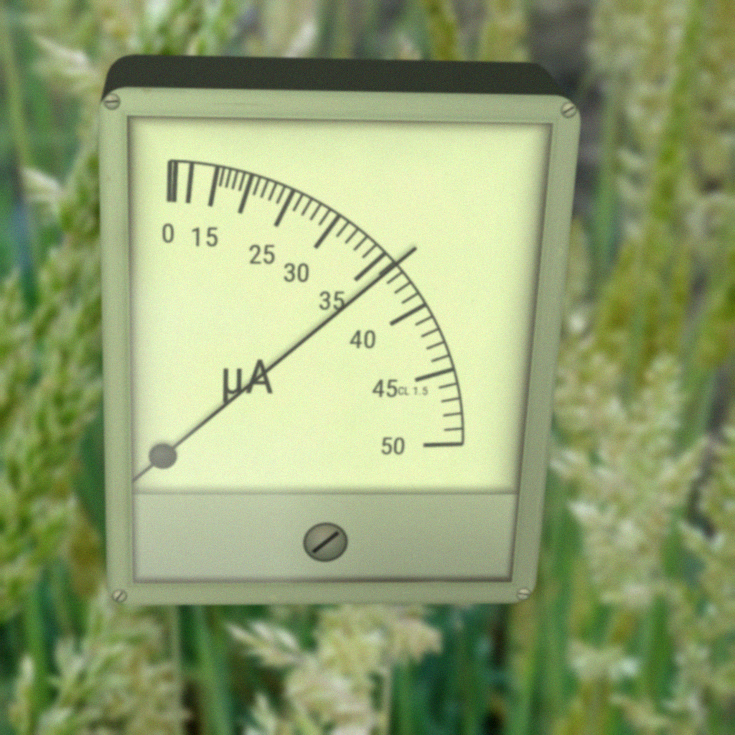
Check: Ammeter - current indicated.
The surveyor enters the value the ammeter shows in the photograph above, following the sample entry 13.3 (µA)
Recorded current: 36 (µA)
